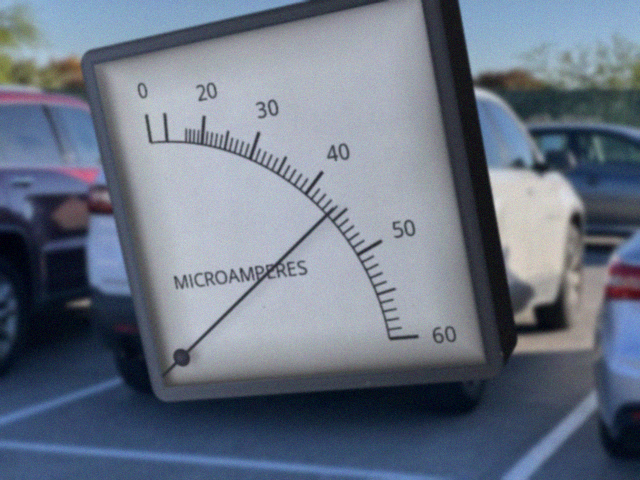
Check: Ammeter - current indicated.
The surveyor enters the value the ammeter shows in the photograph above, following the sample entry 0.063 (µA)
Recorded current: 44 (µA)
